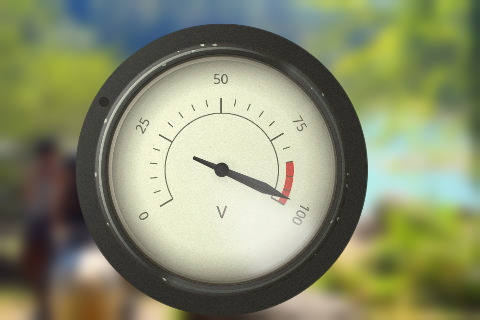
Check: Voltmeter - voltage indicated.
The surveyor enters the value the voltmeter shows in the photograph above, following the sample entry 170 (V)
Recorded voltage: 97.5 (V)
